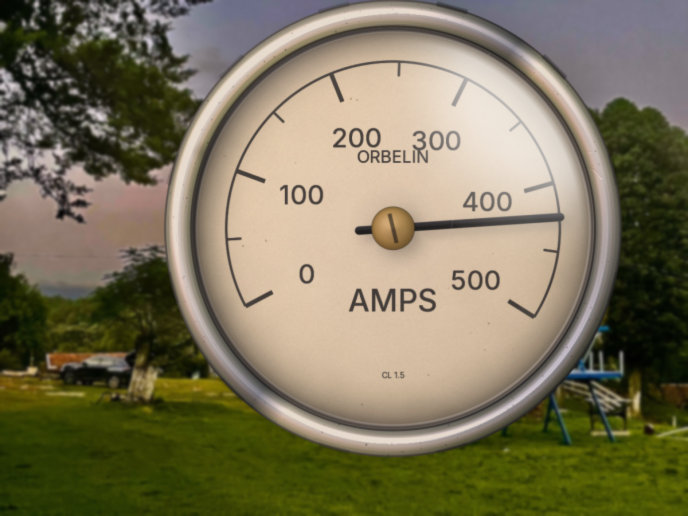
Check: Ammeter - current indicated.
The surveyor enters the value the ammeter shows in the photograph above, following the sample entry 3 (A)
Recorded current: 425 (A)
